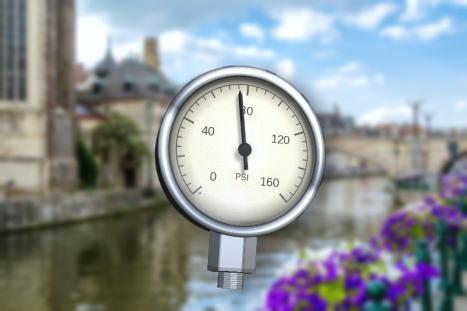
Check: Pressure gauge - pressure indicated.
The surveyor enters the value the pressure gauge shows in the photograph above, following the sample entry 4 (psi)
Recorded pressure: 75 (psi)
